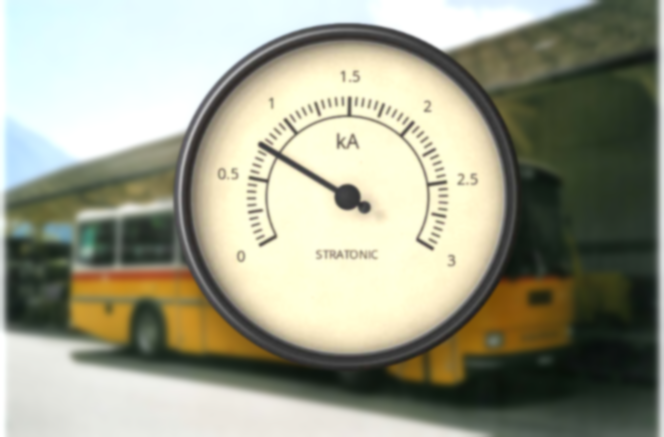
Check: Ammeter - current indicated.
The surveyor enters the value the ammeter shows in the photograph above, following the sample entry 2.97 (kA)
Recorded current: 0.75 (kA)
